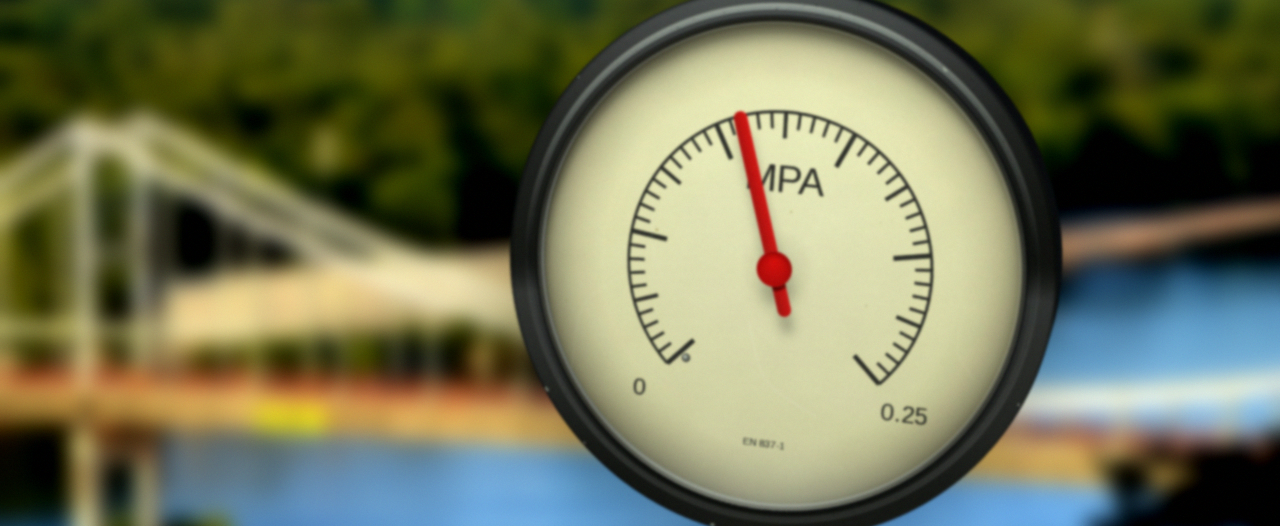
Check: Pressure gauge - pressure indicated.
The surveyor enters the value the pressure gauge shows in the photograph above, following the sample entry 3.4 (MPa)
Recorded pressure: 0.11 (MPa)
